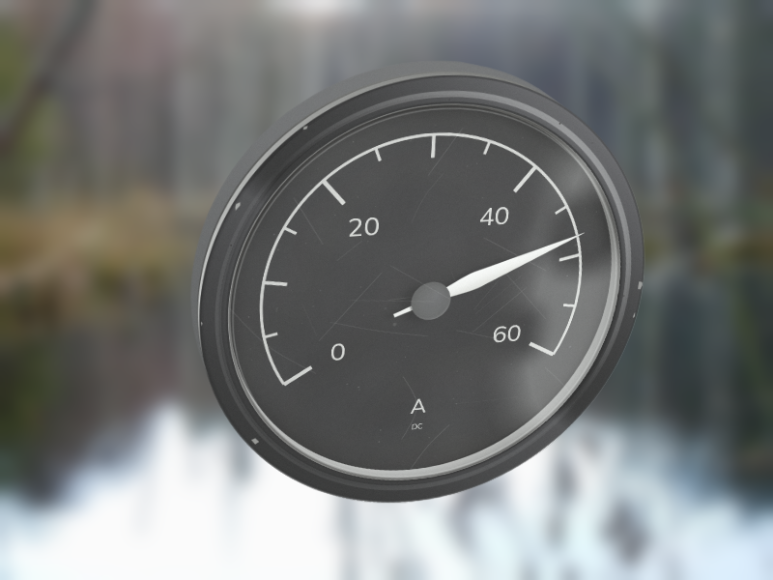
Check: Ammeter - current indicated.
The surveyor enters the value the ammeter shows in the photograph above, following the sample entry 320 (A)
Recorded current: 47.5 (A)
